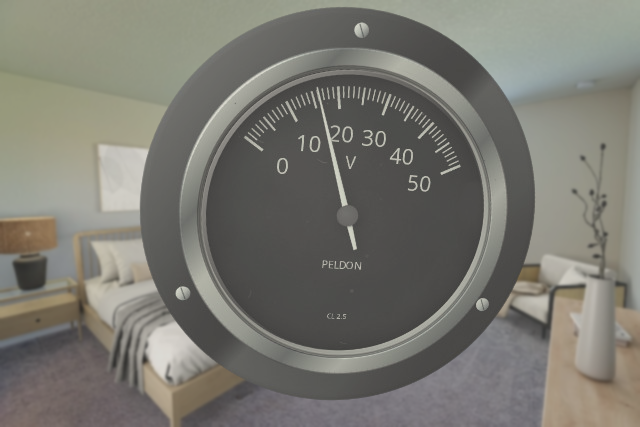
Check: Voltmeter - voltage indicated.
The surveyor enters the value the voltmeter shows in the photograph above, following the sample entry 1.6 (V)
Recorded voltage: 16 (V)
